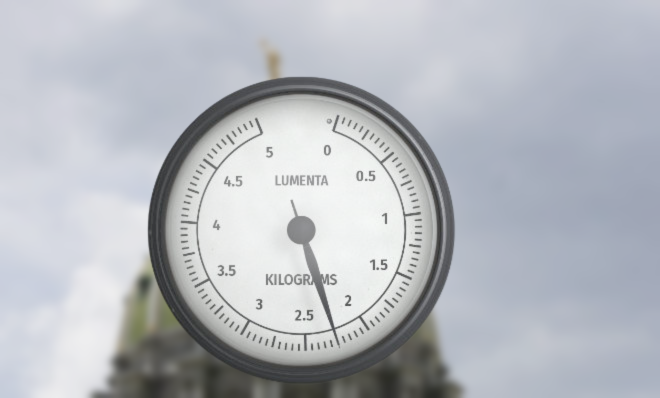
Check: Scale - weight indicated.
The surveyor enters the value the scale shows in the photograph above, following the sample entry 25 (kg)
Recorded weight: 2.25 (kg)
